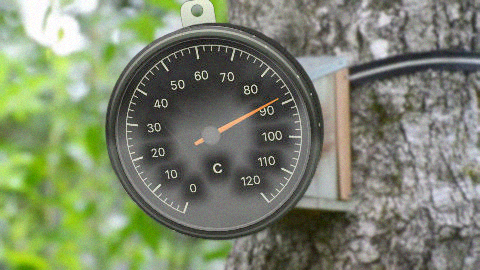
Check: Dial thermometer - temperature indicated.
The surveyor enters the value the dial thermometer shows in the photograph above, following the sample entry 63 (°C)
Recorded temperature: 88 (°C)
